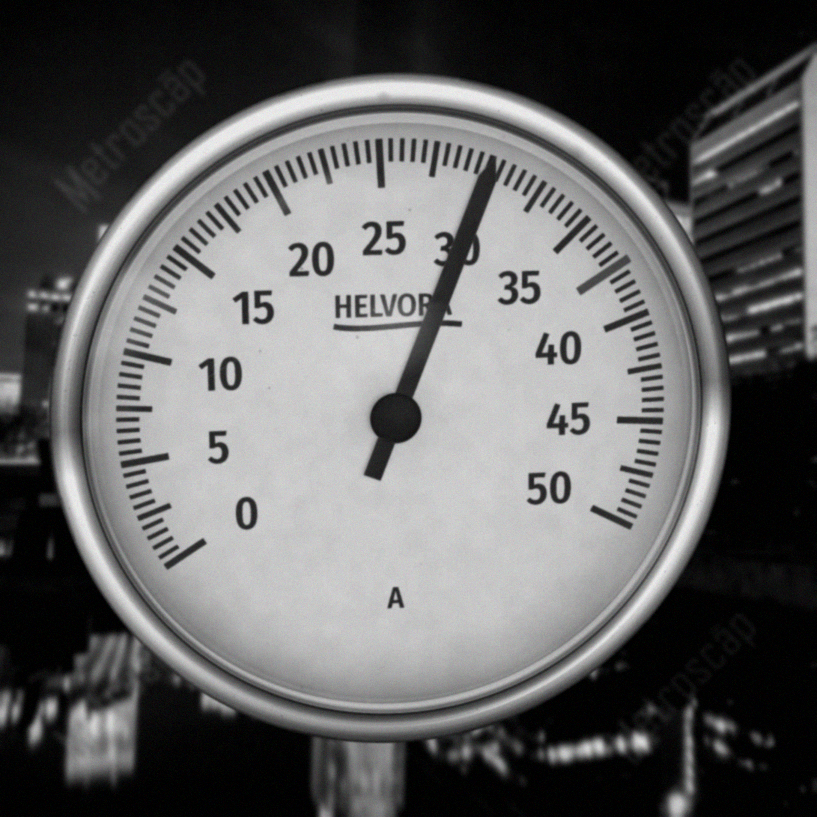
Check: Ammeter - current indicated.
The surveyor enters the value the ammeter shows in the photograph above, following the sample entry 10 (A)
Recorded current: 30 (A)
